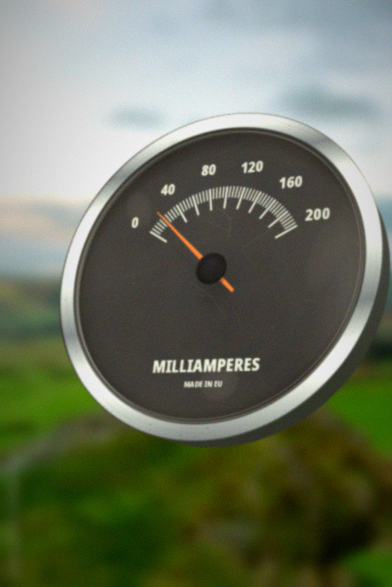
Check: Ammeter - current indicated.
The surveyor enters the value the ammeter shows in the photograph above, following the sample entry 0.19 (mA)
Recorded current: 20 (mA)
